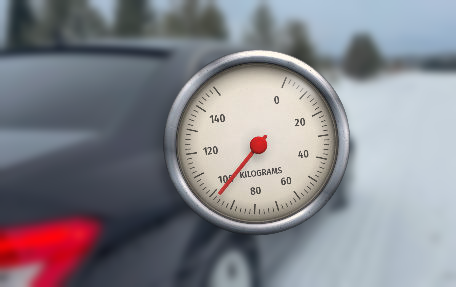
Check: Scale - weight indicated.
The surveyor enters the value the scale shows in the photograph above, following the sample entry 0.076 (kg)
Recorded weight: 98 (kg)
